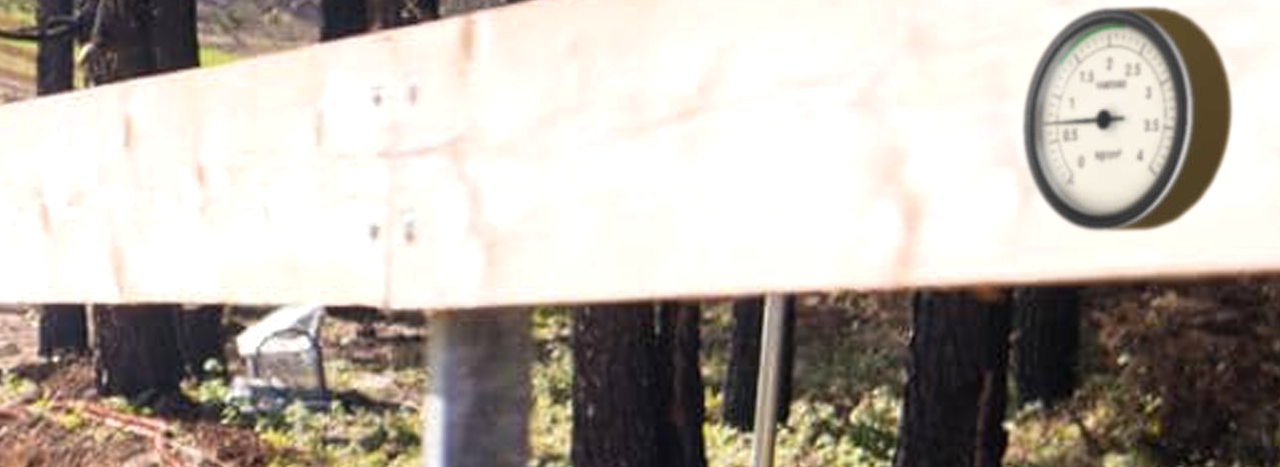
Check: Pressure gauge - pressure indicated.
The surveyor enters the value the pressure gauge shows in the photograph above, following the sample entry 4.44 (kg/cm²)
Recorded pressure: 0.7 (kg/cm²)
